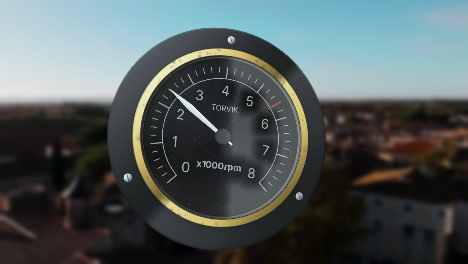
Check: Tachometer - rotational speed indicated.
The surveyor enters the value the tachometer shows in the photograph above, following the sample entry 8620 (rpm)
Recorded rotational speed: 2400 (rpm)
